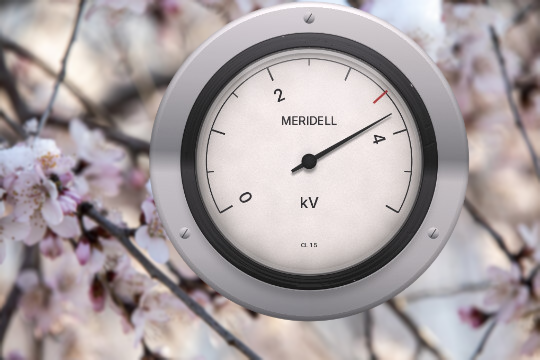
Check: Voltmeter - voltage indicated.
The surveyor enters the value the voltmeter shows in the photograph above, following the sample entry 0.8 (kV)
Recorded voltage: 3.75 (kV)
